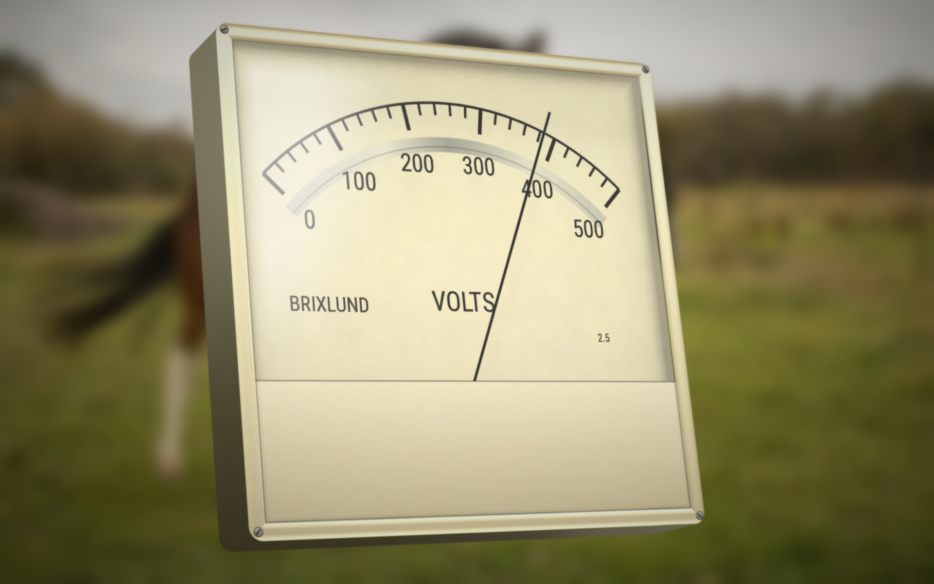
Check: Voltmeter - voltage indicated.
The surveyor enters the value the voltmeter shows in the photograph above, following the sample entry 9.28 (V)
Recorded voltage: 380 (V)
